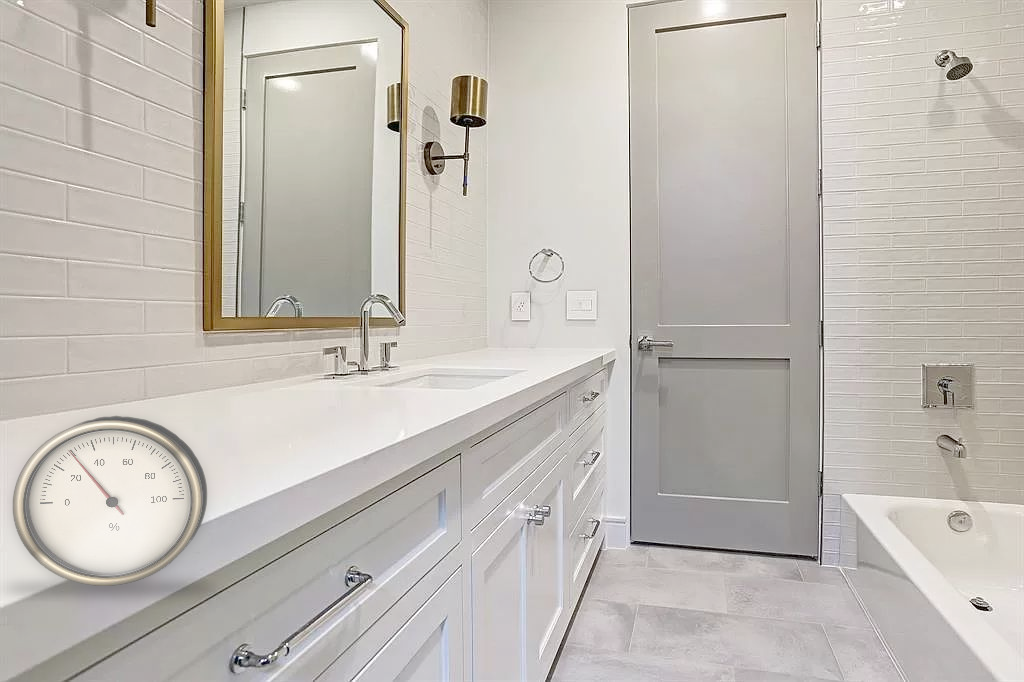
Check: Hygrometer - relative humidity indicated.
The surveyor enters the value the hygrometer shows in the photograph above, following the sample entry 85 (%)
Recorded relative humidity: 30 (%)
